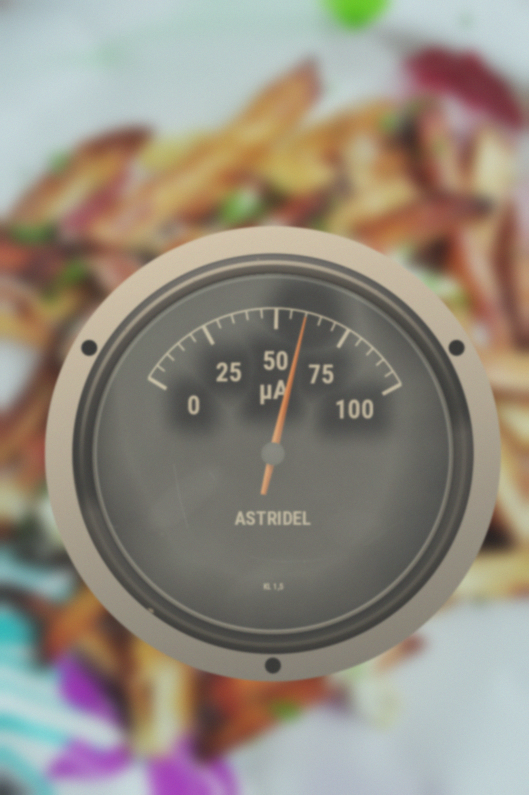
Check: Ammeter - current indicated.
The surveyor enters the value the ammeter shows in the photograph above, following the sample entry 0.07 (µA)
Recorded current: 60 (µA)
